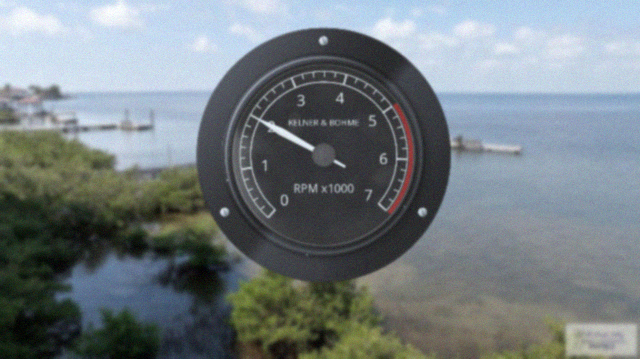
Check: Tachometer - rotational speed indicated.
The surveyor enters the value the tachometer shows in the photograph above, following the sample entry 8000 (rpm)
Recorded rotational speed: 2000 (rpm)
